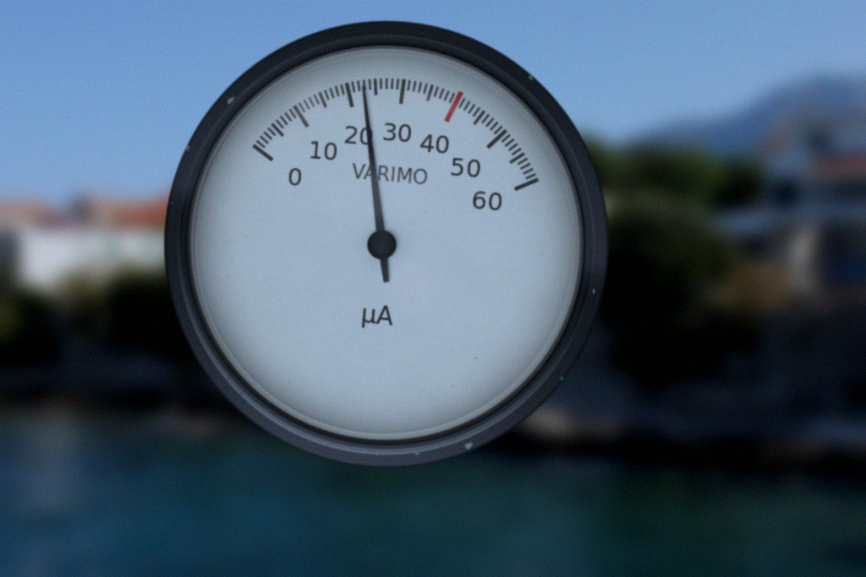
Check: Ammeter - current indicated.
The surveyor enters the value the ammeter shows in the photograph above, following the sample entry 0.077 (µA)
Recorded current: 23 (µA)
